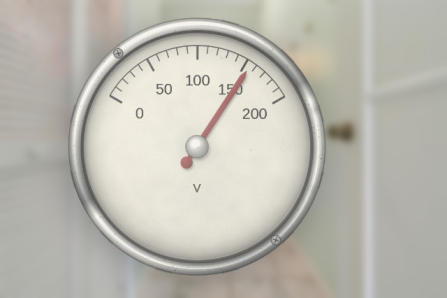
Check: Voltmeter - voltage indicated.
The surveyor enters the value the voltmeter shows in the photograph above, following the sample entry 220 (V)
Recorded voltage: 155 (V)
